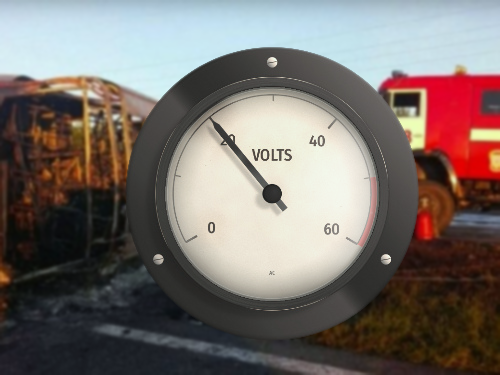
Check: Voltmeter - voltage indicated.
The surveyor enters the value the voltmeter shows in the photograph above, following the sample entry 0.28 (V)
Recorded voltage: 20 (V)
